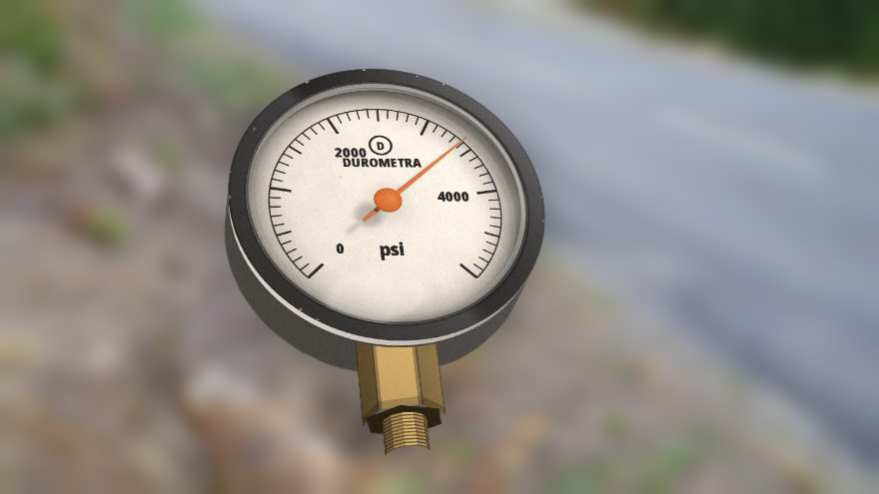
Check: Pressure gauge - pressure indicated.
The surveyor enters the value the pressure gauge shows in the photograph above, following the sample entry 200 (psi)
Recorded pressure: 3400 (psi)
